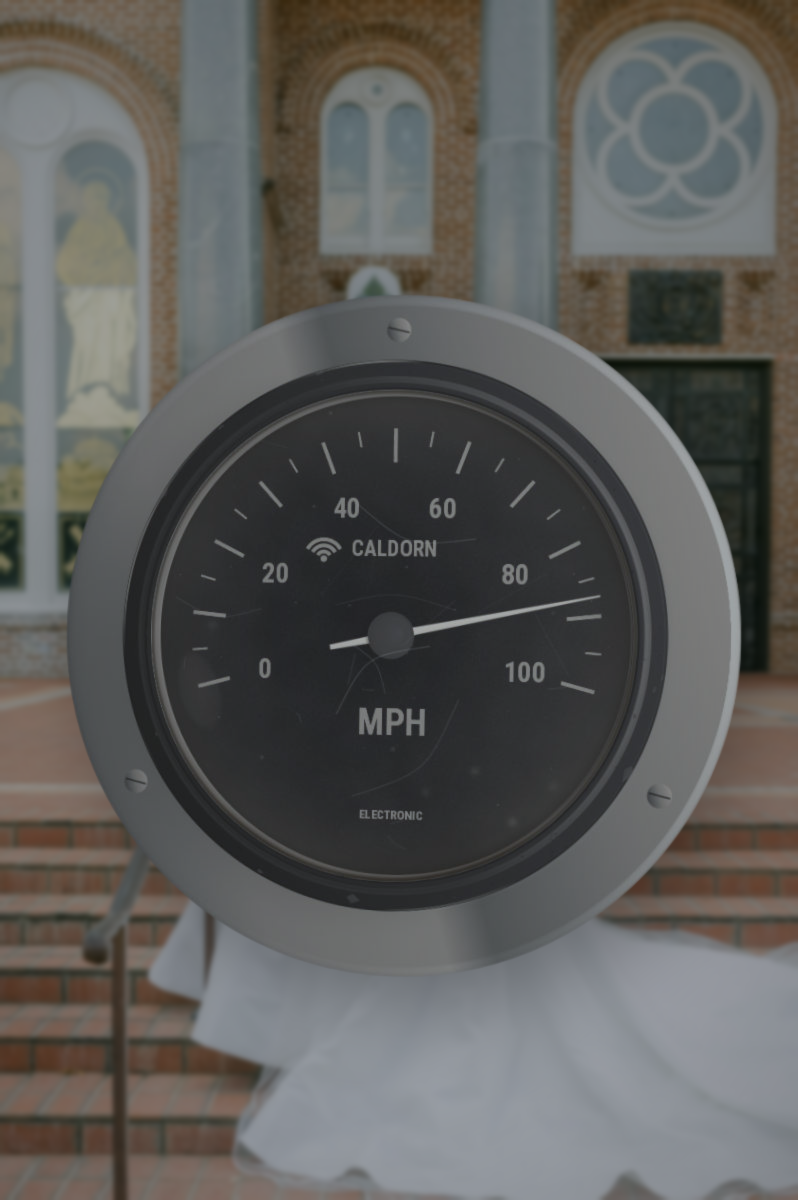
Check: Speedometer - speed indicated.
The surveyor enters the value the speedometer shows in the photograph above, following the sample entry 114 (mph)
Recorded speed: 87.5 (mph)
